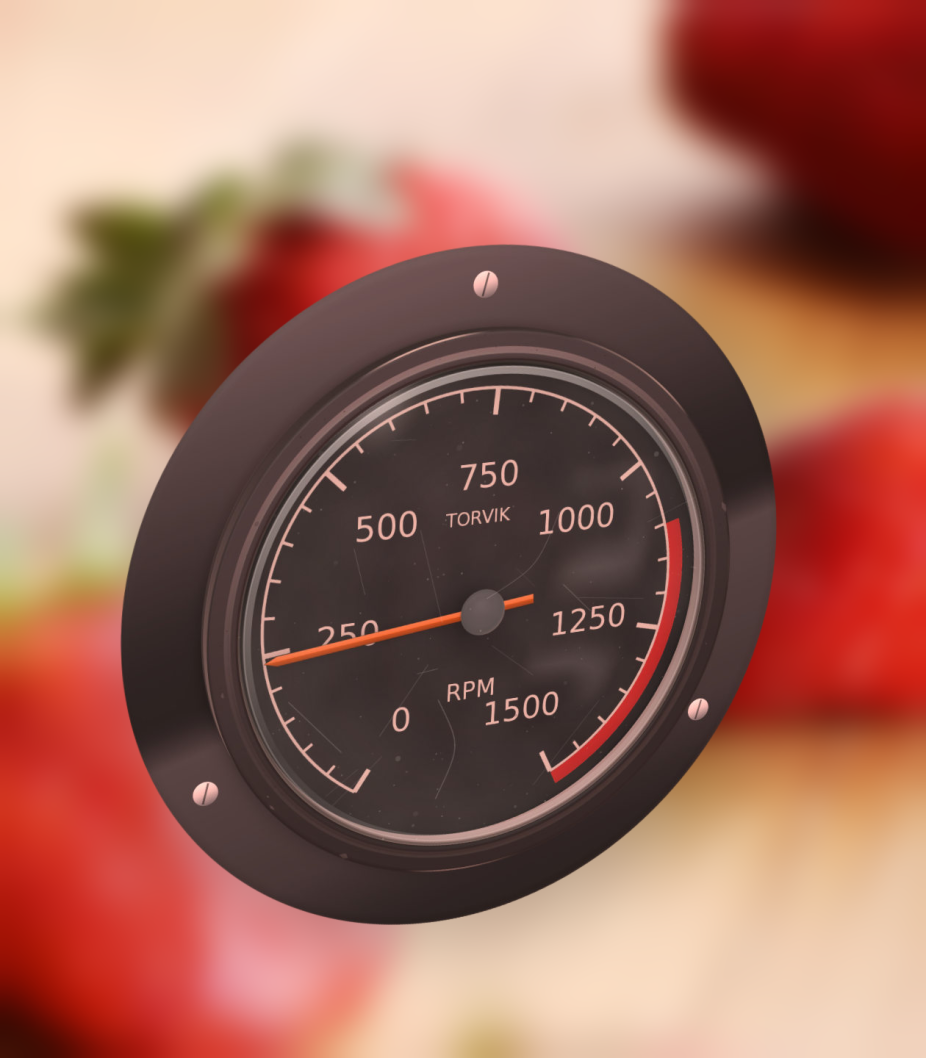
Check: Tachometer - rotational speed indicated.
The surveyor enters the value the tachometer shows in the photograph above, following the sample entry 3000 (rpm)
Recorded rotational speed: 250 (rpm)
